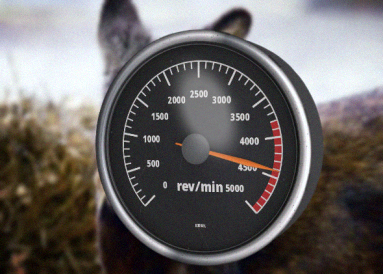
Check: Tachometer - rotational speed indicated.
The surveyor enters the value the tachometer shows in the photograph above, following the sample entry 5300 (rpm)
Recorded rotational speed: 4400 (rpm)
